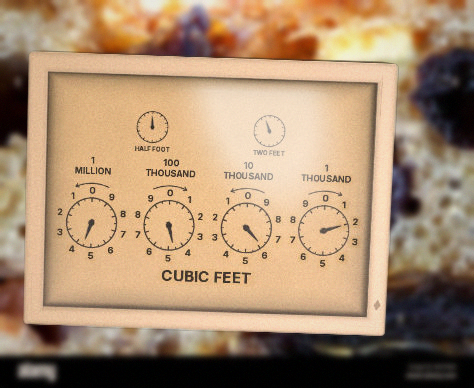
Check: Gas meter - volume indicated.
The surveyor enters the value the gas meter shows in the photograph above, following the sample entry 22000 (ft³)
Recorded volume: 446200 (ft³)
